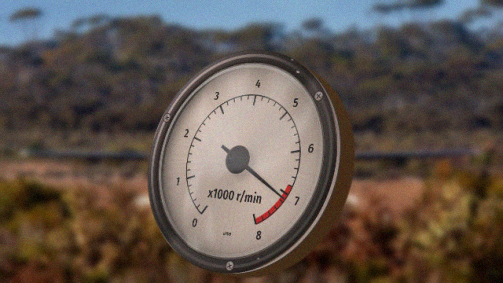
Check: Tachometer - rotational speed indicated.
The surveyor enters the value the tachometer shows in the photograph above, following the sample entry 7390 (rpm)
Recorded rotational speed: 7100 (rpm)
